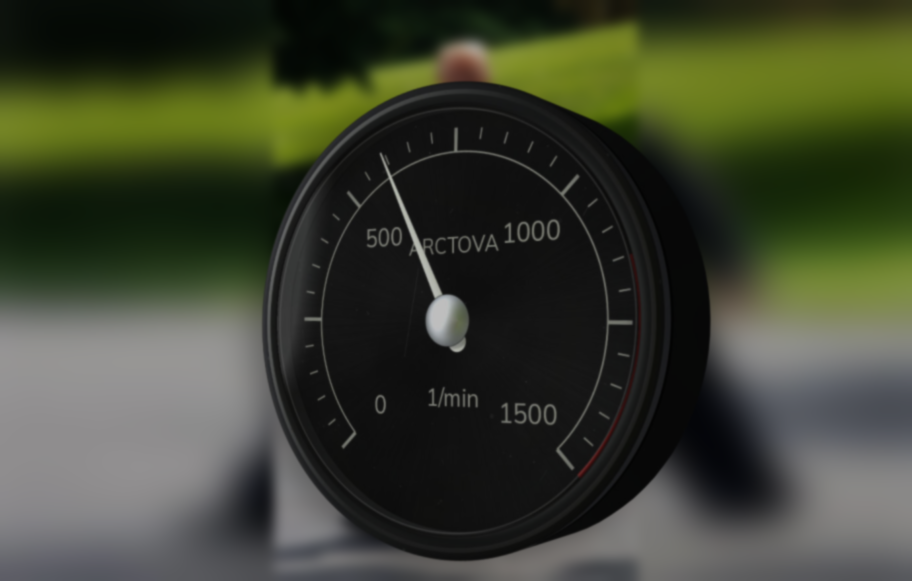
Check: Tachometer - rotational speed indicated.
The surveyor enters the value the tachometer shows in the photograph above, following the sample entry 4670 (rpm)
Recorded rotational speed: 600 (rpm)
